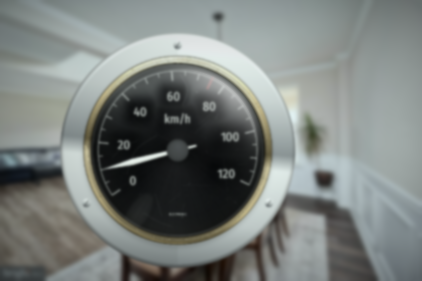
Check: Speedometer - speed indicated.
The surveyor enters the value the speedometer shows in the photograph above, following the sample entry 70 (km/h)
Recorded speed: 10 (km/h)
